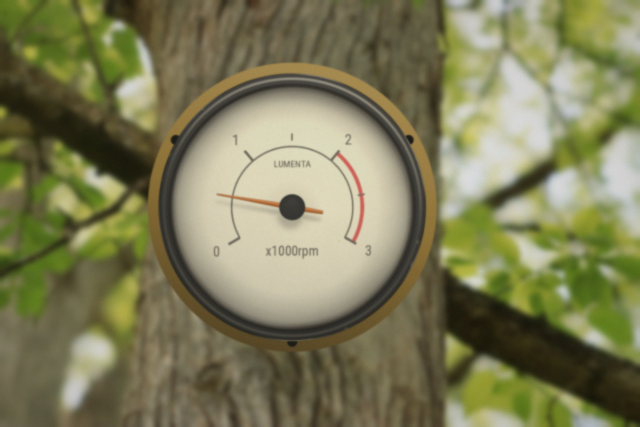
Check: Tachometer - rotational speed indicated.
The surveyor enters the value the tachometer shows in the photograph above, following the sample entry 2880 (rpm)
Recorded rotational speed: 500 (rpm)
